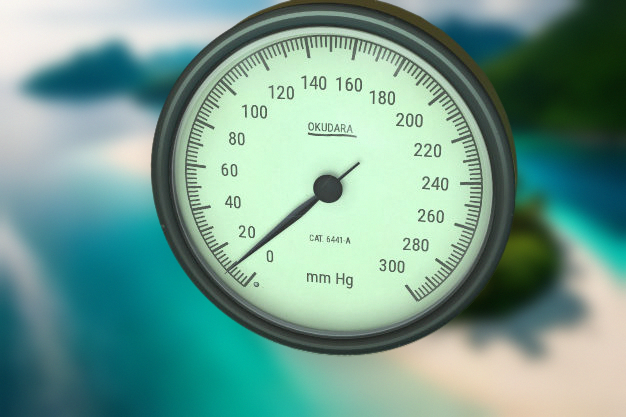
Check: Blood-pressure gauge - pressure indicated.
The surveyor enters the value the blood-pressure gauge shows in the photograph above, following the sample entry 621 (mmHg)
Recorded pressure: 10 (mmHg)
